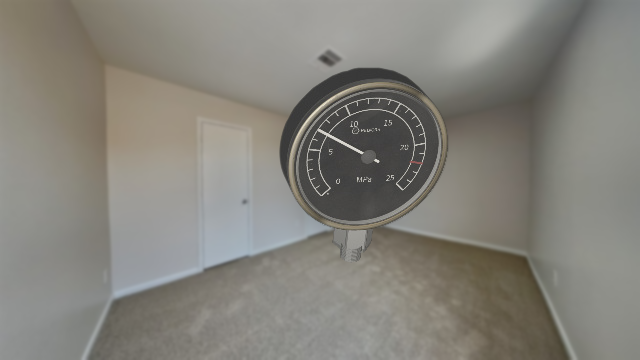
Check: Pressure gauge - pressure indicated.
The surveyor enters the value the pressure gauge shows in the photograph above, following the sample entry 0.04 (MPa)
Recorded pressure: 7 (MPa)
